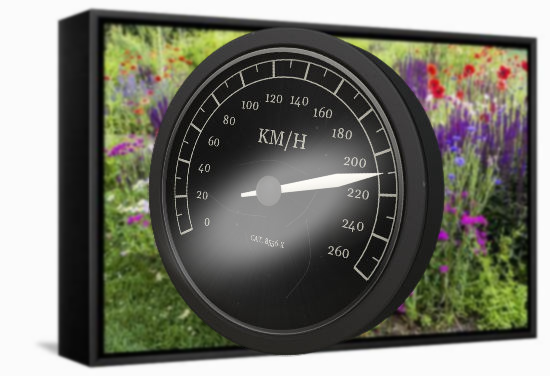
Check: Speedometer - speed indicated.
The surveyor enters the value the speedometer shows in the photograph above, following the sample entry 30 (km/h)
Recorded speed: 210 (km/h)
